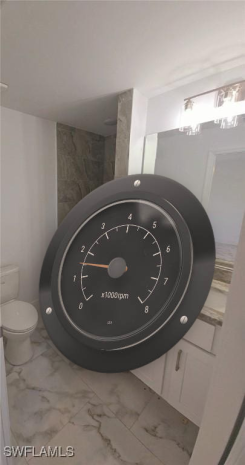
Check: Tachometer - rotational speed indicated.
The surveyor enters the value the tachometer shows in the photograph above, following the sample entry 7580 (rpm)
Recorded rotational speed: 1500 (rpm)
